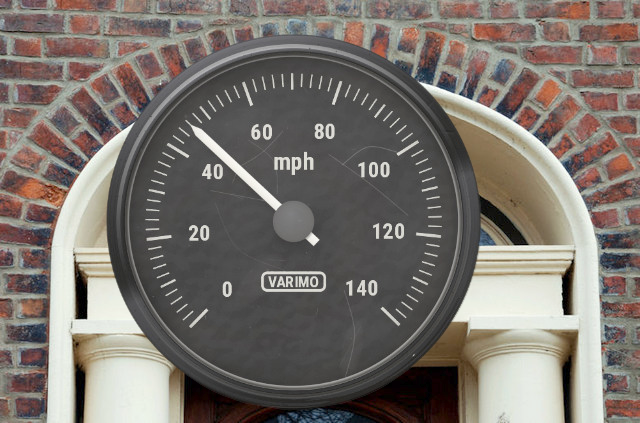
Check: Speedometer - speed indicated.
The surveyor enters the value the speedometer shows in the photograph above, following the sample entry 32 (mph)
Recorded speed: 46 (mph)
